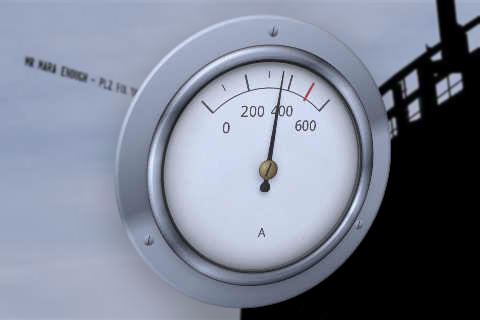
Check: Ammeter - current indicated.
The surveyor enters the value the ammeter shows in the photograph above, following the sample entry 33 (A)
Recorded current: 350 (A)
